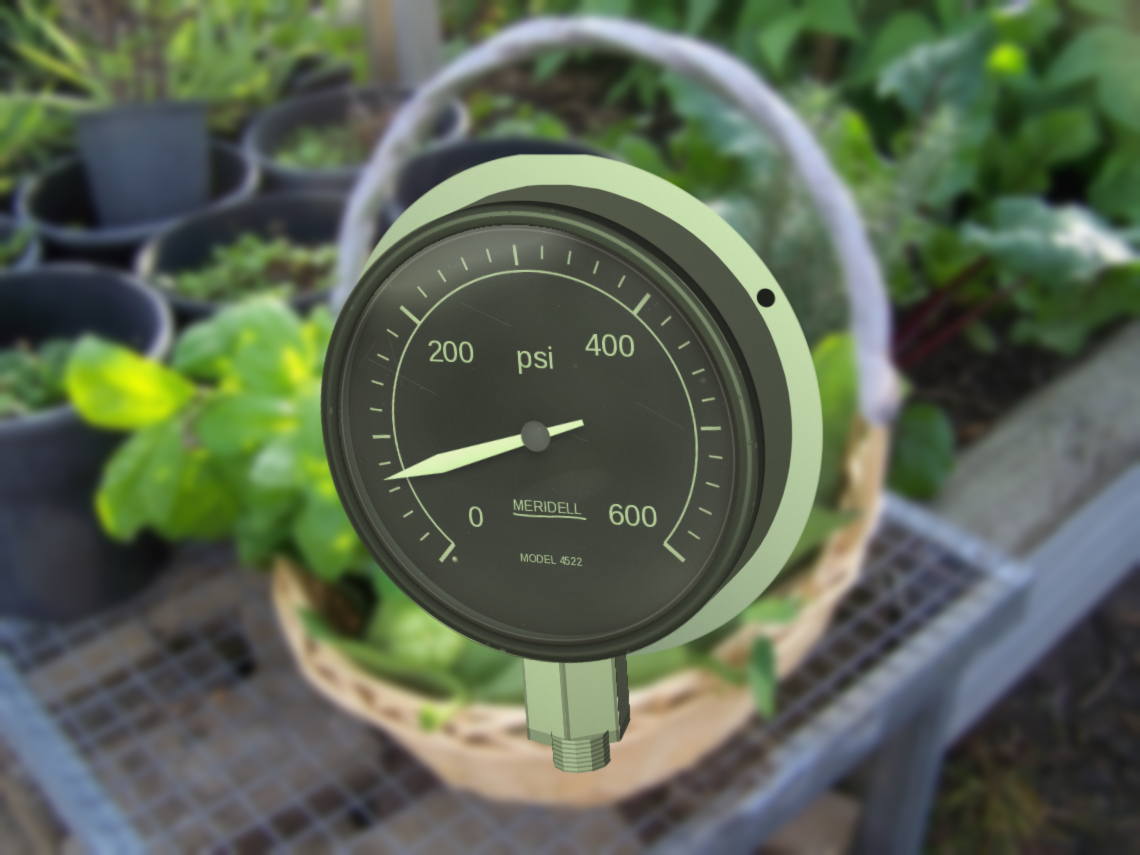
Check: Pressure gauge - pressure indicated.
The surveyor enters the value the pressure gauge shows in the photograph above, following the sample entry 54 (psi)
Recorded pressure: 70 (psi)
